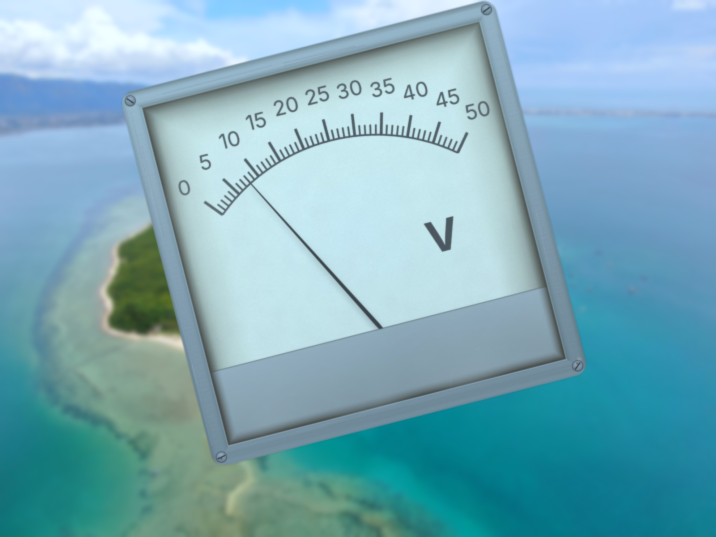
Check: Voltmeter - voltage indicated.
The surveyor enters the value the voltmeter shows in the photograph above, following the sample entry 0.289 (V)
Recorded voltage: 8 (V)
